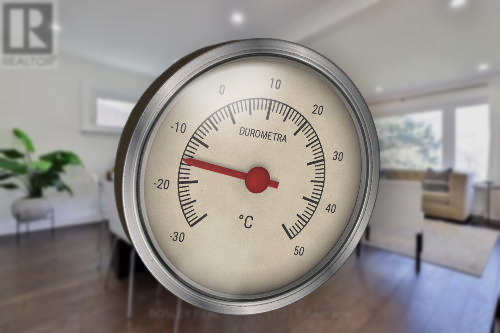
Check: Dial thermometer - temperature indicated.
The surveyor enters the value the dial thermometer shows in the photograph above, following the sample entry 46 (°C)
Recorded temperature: -15 (°C)
